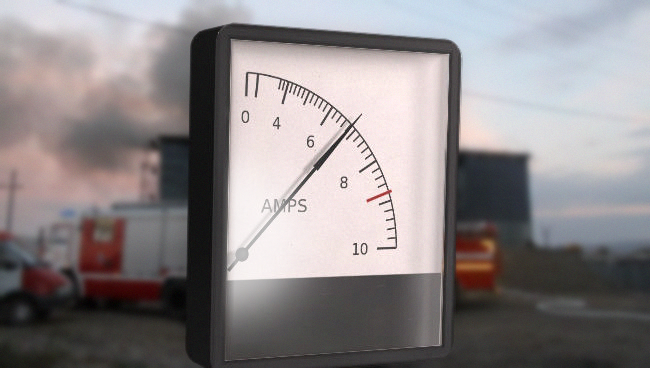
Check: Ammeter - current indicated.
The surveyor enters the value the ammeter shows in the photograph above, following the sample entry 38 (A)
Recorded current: 6.8 (A)
